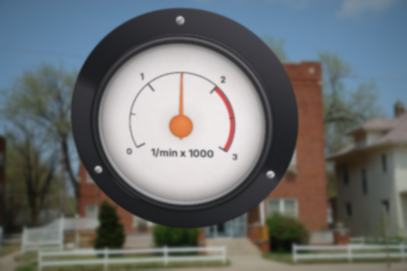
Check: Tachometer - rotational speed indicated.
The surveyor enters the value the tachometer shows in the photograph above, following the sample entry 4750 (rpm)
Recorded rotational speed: 1500 (rpm)
